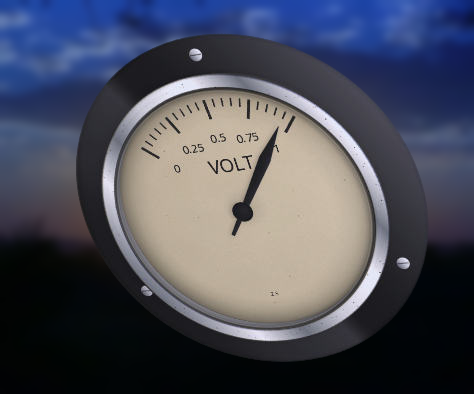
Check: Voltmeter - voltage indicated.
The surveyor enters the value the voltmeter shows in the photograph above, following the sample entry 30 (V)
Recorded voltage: 0.95 (V)
